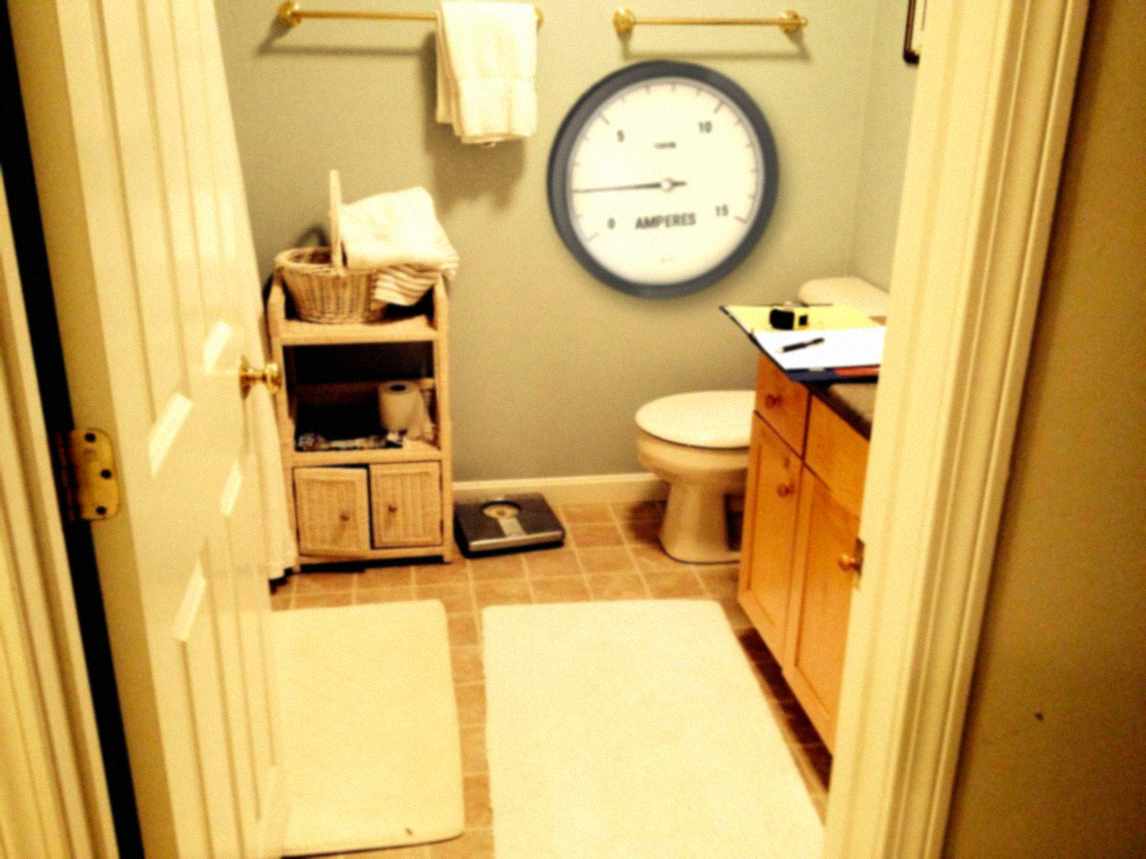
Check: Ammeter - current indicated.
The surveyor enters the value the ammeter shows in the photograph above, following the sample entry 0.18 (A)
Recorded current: 2 (A)
